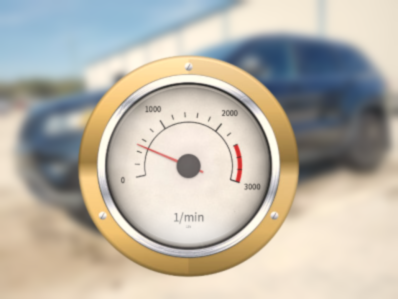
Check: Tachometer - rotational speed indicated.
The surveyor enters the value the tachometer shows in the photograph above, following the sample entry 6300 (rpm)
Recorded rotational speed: 500 (rpm)
